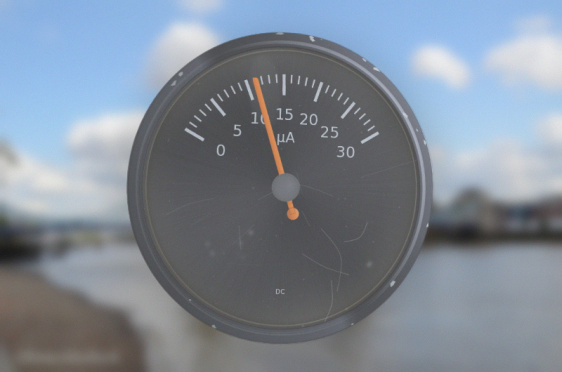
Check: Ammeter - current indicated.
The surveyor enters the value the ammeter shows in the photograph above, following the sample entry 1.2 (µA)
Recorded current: 11 (µA)
